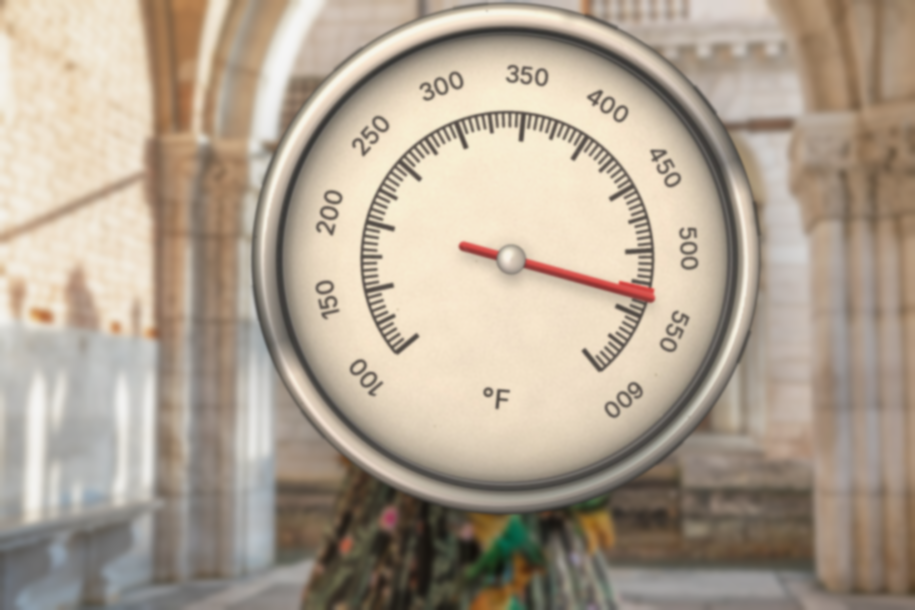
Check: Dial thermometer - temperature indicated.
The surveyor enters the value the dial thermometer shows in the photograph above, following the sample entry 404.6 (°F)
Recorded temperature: 535 (°F)
